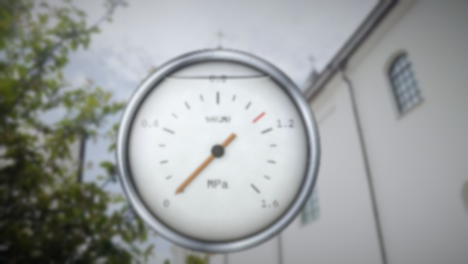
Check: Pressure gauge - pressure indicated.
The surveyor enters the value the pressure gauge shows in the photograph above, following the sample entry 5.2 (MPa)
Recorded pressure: 0 (MPa)
